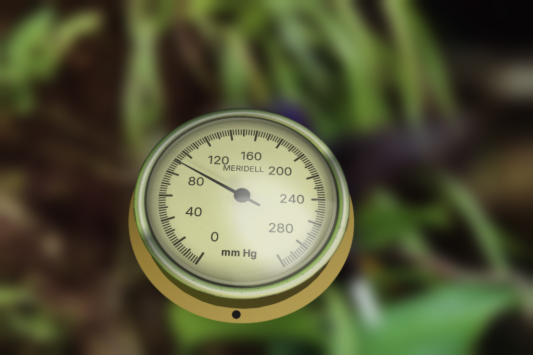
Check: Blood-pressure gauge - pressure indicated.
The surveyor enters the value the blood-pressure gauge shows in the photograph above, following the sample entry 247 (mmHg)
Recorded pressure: 90 (mmHg)
